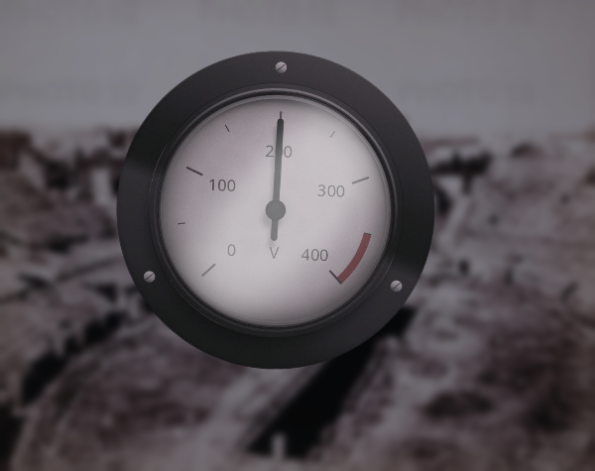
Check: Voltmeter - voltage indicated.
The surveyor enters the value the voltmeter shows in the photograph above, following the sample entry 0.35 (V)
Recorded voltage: 200 (V)
